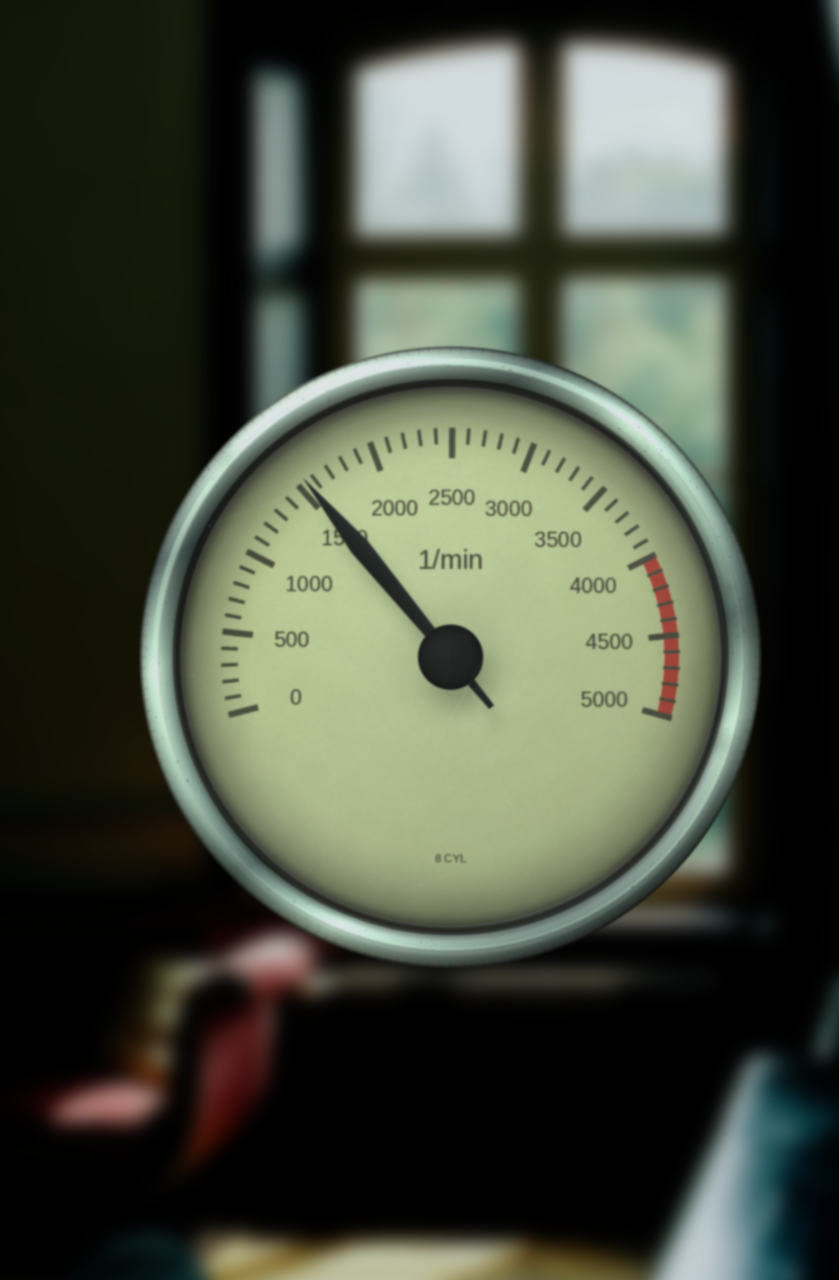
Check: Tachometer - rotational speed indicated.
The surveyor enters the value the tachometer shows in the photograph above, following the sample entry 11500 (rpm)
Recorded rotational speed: 1550 (rpm)
